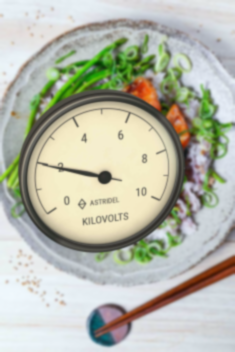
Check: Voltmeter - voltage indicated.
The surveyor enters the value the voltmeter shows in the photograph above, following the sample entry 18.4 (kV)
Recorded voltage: 2 (kV)
